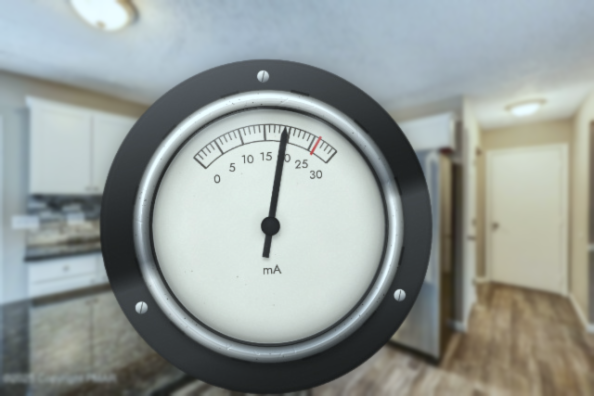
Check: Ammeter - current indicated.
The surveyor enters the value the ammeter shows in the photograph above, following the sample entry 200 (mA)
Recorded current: 19 (mA)
